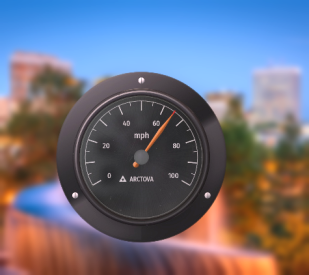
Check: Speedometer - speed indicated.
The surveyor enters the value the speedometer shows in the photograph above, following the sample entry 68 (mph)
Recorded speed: 65 (mph)
